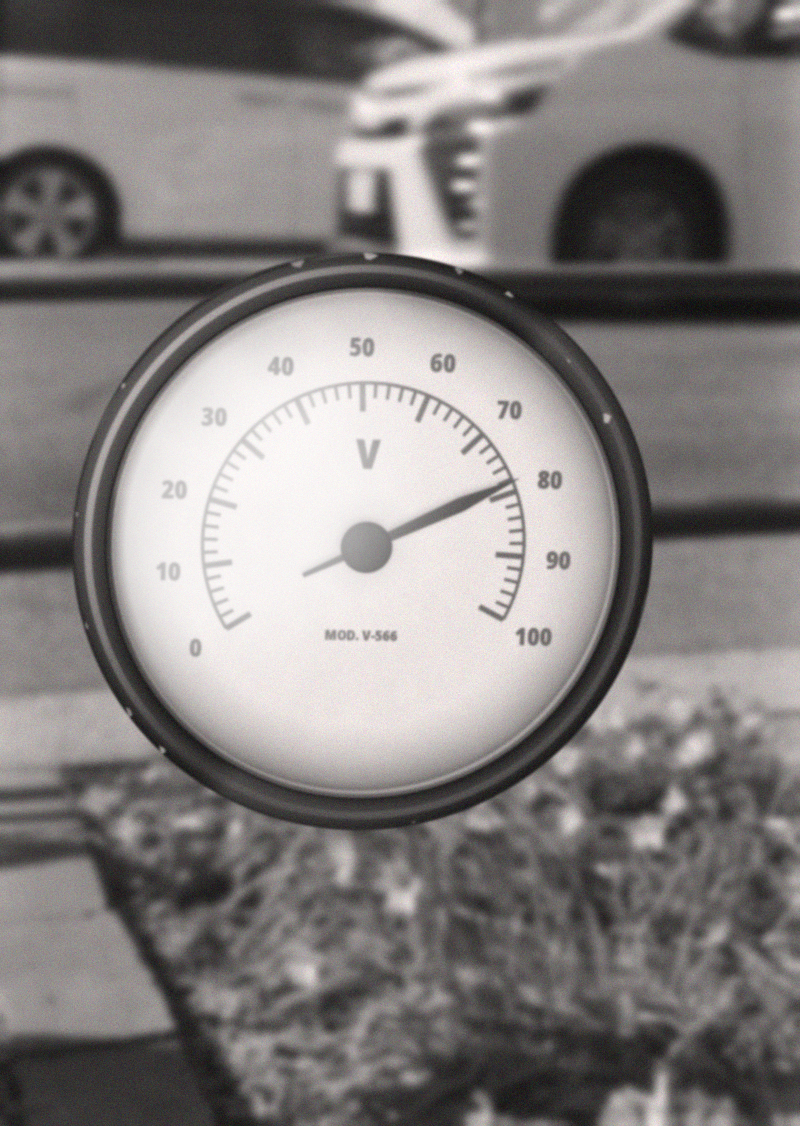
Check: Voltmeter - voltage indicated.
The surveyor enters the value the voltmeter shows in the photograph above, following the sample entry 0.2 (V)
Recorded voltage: 78 (V)
